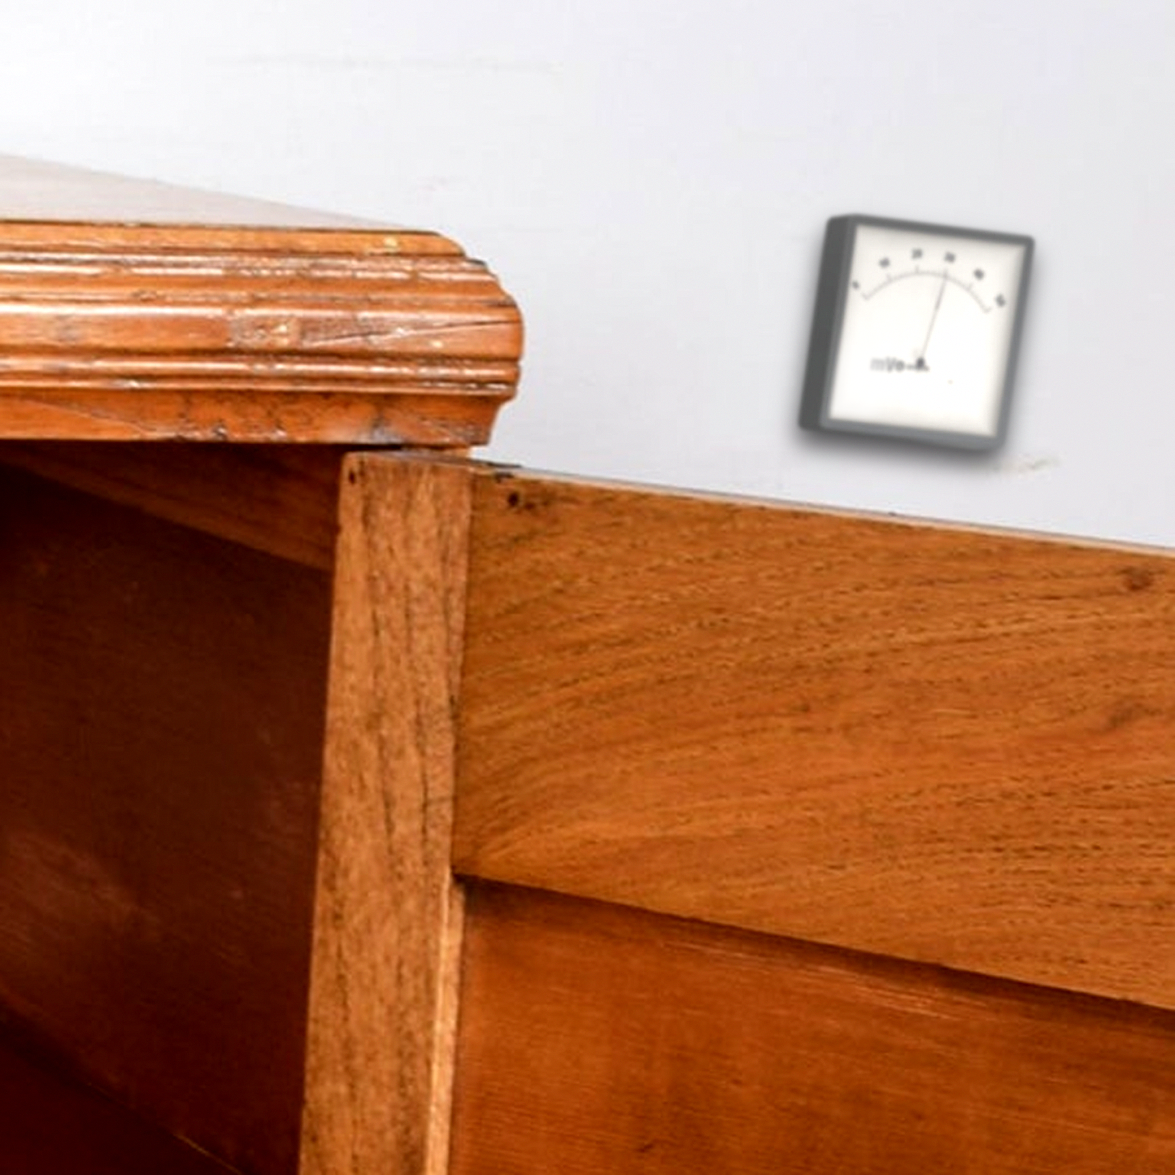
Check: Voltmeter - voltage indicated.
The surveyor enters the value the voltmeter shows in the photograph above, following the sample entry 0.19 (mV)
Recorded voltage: 30 (mV)
